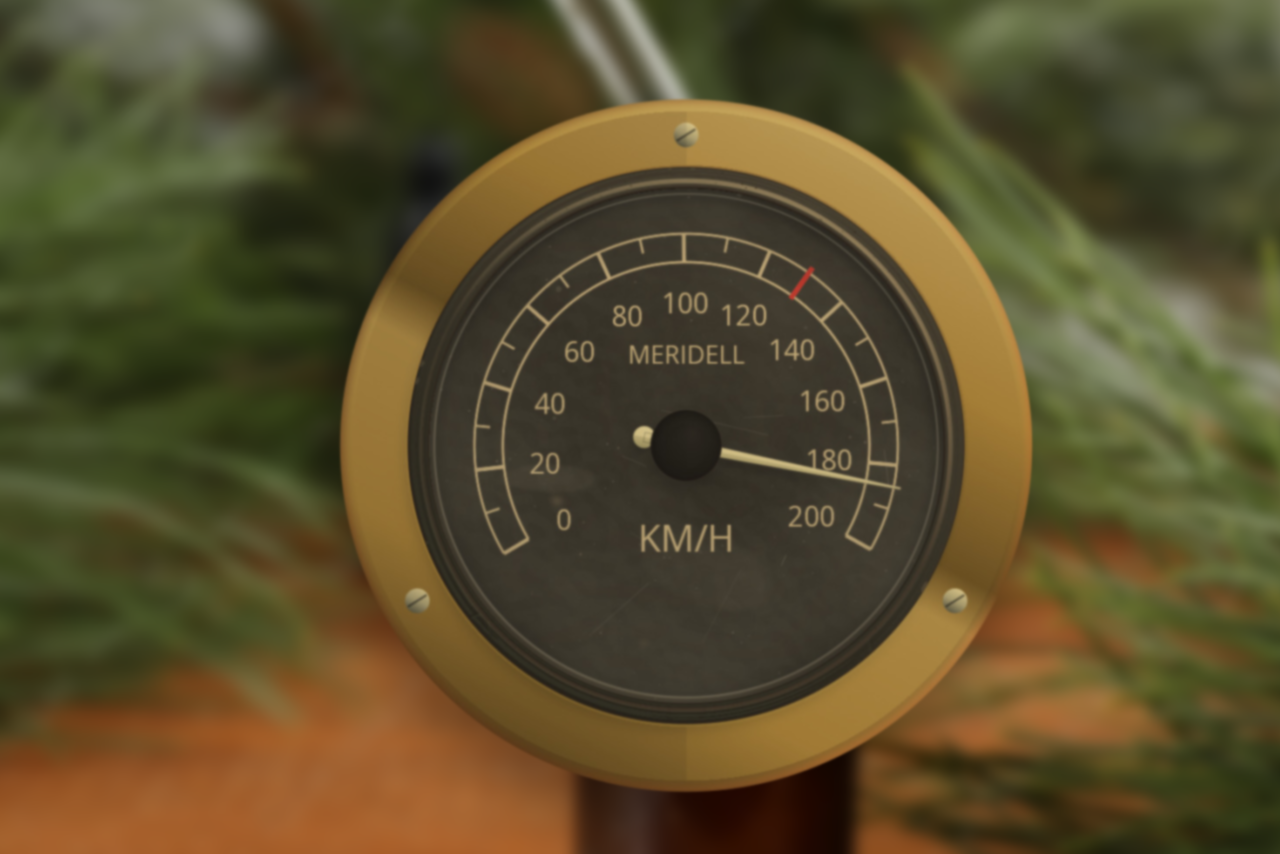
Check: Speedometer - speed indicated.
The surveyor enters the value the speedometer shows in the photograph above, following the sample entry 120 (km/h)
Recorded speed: 185 (km/h)
